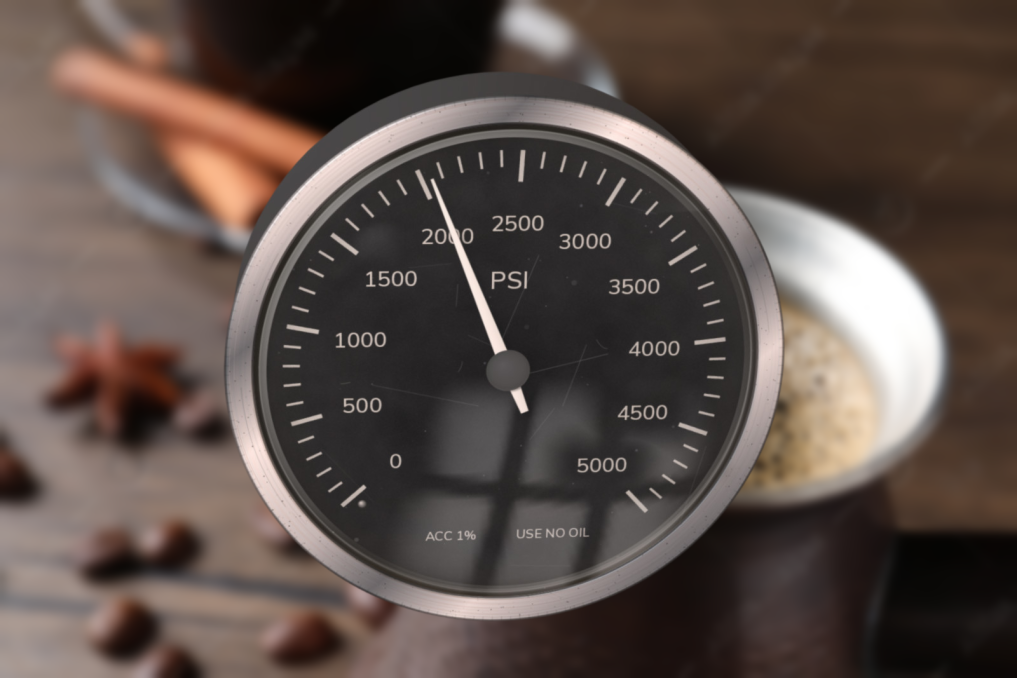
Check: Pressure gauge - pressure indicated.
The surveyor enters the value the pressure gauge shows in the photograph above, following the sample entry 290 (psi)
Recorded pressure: 2050 (psi)
